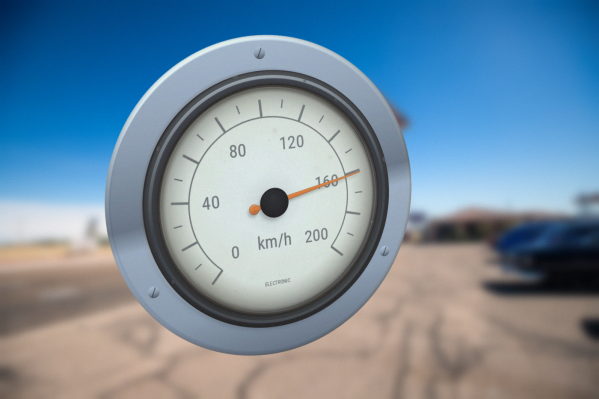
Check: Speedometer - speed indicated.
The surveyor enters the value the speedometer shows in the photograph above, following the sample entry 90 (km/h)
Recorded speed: 160 (km/h)
